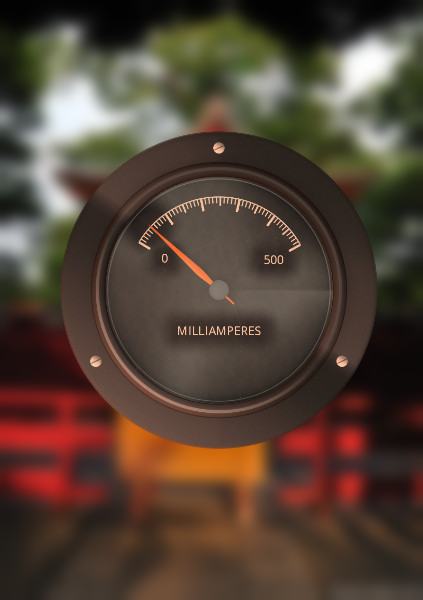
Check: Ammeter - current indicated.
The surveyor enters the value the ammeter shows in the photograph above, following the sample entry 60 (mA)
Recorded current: 50 (mA)
